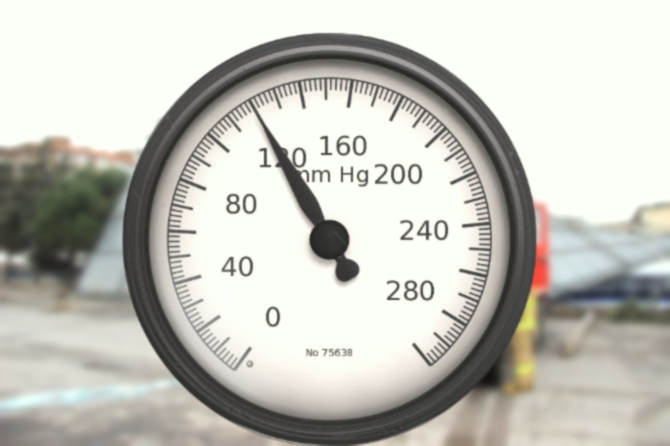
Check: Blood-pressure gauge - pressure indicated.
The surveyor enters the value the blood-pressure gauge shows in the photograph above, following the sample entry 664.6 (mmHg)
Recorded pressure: 120 (mmHg)
